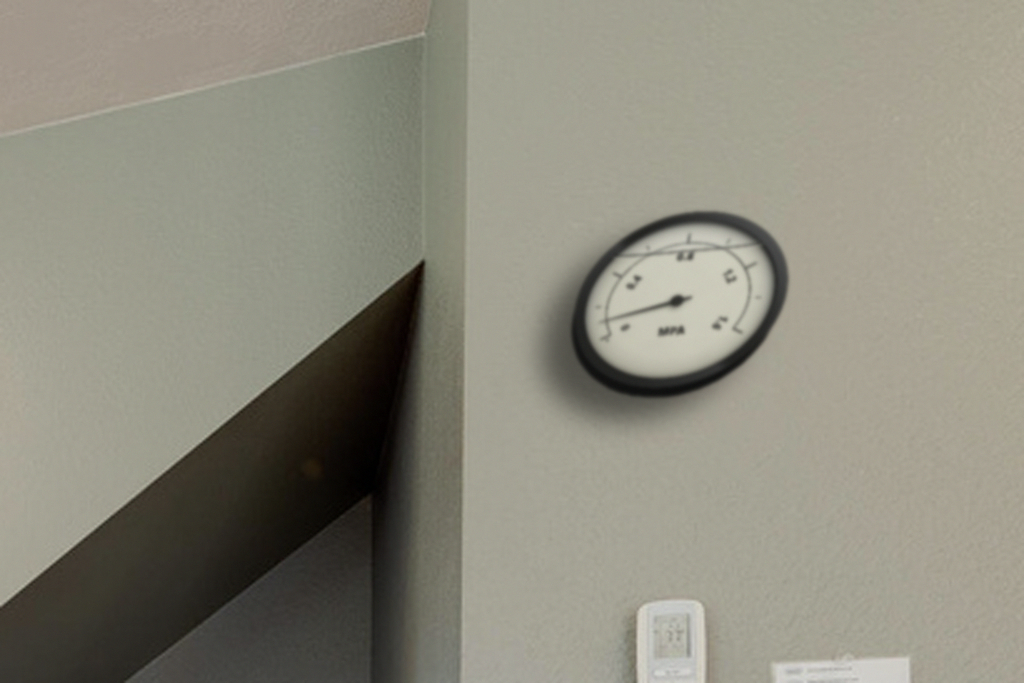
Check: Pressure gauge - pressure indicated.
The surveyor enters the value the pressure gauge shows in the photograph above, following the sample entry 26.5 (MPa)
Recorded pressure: 0.1 (MPa)
